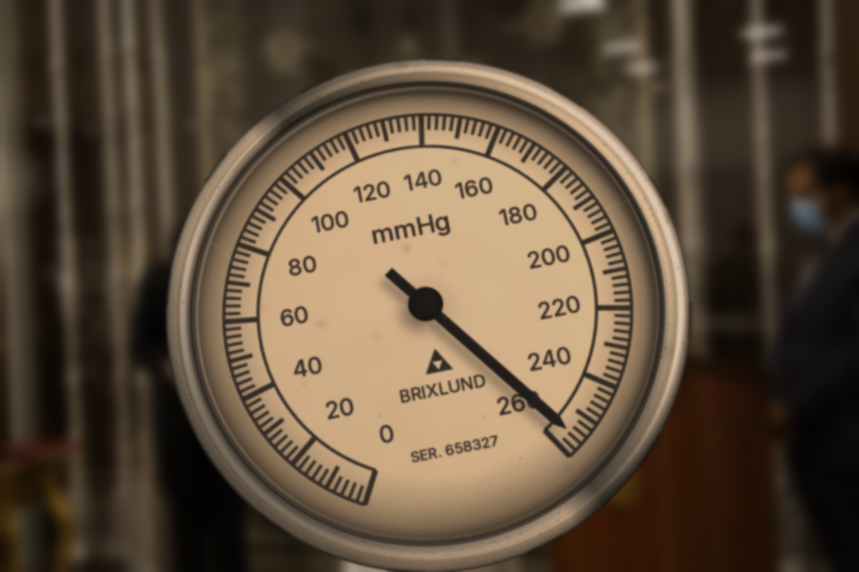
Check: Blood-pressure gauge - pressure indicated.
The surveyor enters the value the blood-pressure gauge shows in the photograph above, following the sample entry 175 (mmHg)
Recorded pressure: 256 (mmHg)
